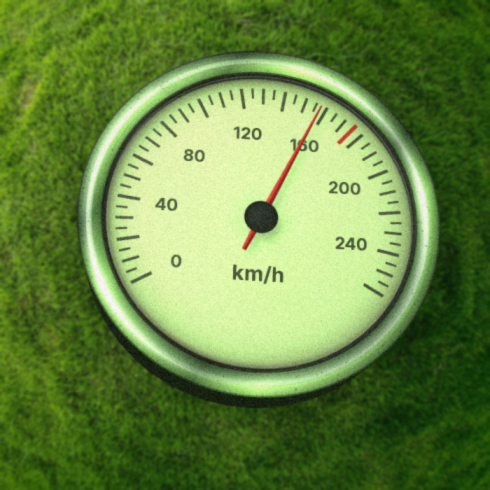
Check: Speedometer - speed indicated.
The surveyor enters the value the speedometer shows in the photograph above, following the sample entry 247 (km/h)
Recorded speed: 157.5 (km/h)
